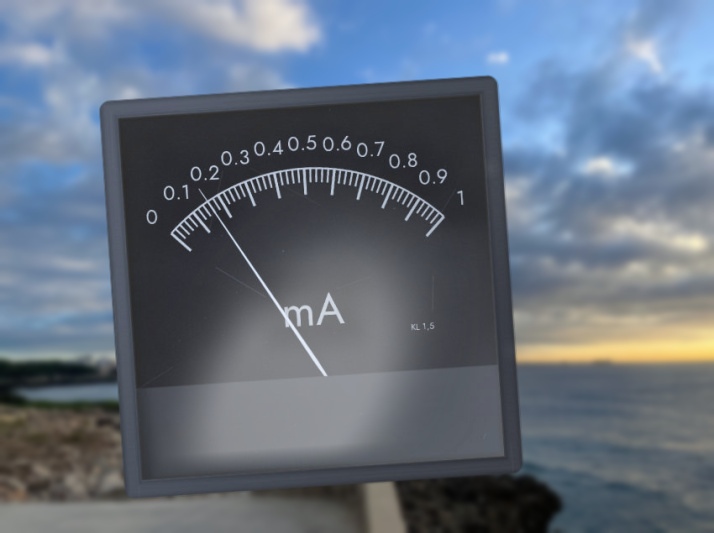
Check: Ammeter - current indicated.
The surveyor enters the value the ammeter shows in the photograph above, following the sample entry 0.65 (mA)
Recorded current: 0.16 (mA)
